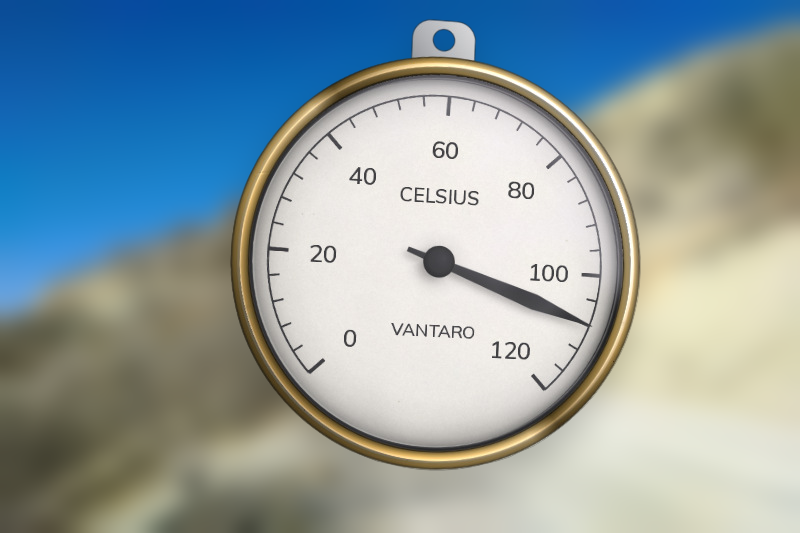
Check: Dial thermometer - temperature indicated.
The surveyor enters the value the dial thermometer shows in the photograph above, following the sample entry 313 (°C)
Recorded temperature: 108 (°C)
